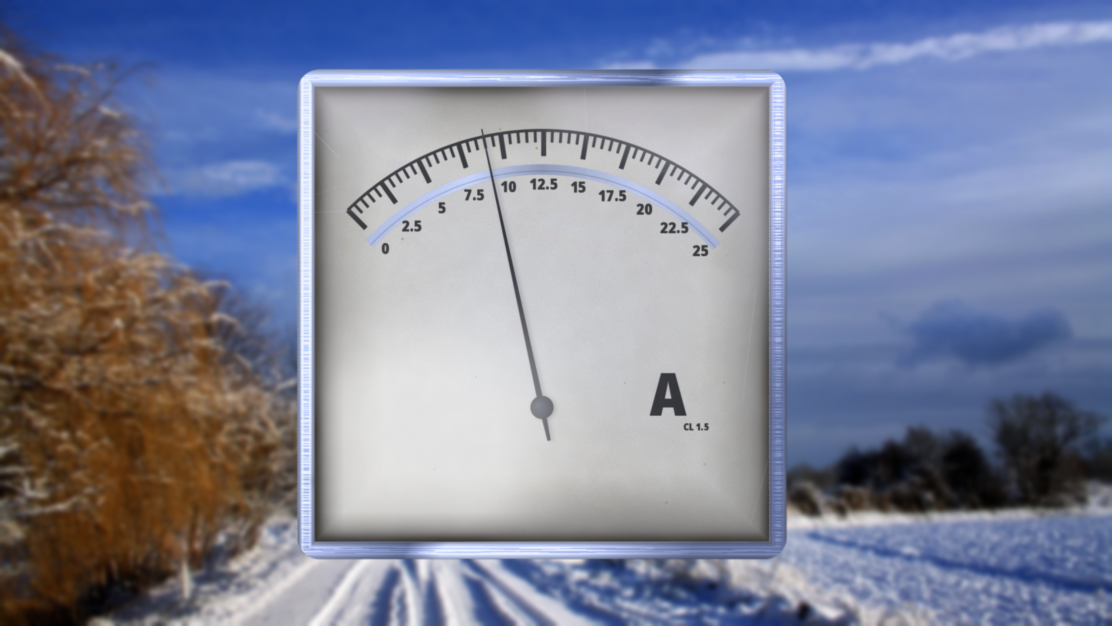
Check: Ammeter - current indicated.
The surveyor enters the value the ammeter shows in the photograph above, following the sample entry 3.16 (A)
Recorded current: 9 (A)
